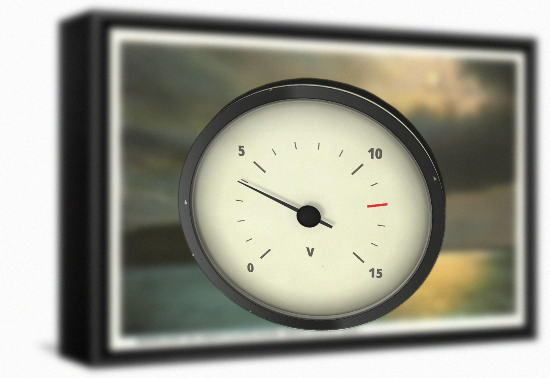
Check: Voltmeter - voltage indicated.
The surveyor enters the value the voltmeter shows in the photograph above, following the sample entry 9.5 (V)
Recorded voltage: 4 (V)
